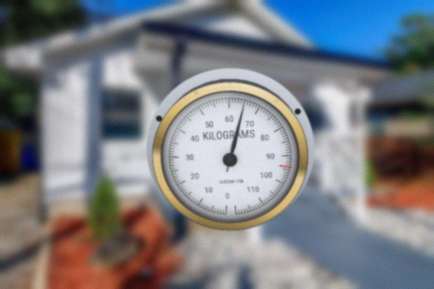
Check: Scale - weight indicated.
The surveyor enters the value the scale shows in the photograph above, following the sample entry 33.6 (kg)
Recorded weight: 65 (kg)
